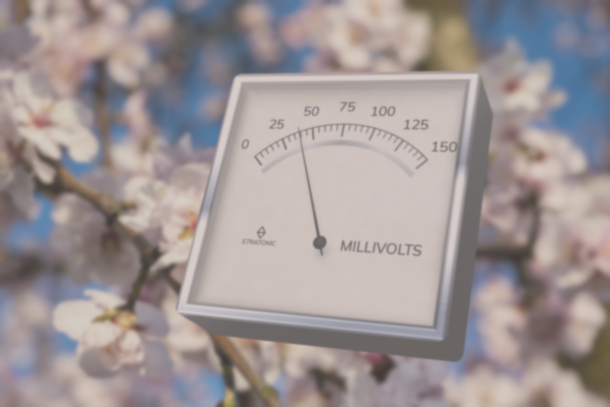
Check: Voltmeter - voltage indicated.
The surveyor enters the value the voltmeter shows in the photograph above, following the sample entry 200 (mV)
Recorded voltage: 40 (mV)
